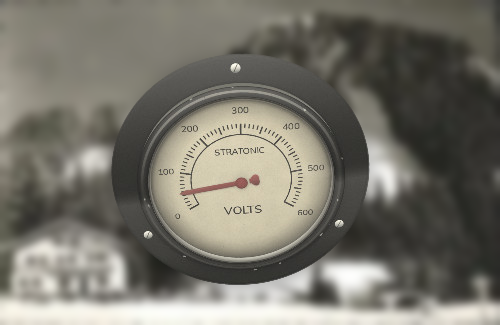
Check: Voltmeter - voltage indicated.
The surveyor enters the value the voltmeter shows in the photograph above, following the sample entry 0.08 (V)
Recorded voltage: 50 (V)
